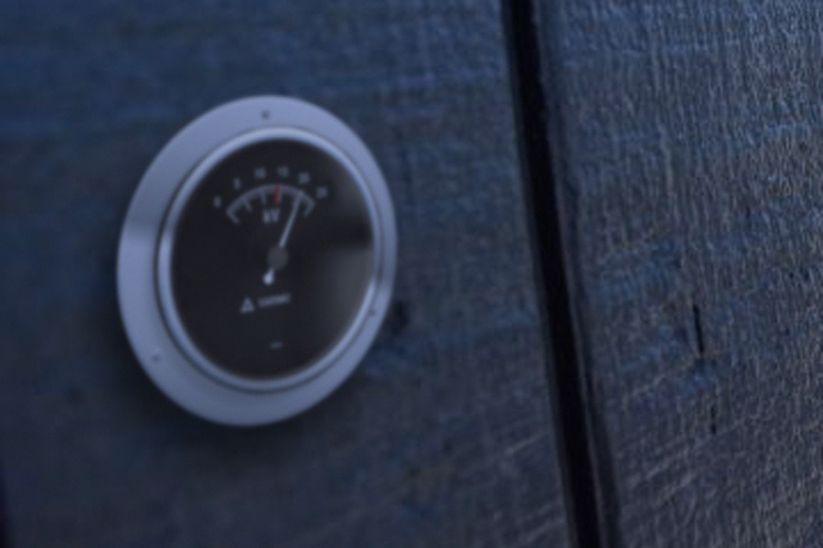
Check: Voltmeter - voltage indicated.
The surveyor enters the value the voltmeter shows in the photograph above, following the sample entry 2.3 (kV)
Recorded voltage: 20 (kV)
